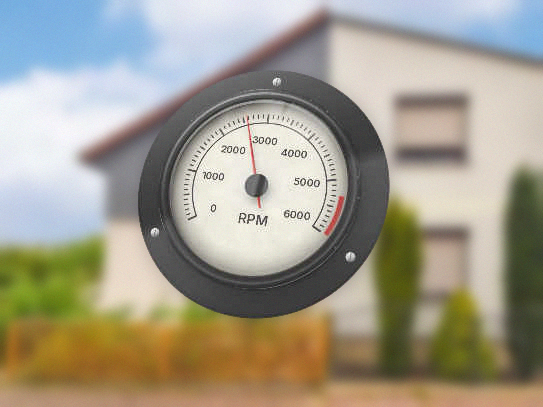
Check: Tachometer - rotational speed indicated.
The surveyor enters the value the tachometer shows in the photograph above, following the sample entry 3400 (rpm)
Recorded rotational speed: 2600 (rpm)
